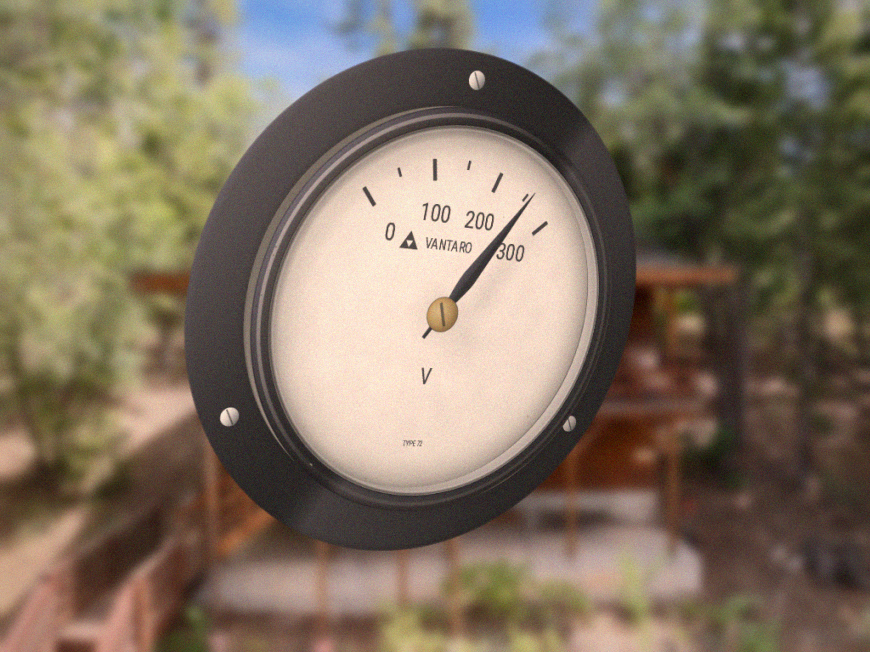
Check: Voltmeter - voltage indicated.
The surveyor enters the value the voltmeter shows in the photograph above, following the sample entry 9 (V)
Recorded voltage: 250 (V)
